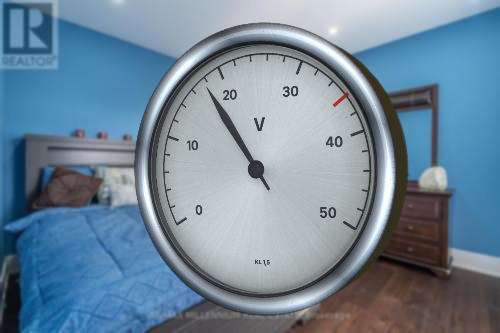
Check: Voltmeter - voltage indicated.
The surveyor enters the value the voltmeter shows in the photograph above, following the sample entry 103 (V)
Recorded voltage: 18 (V)
